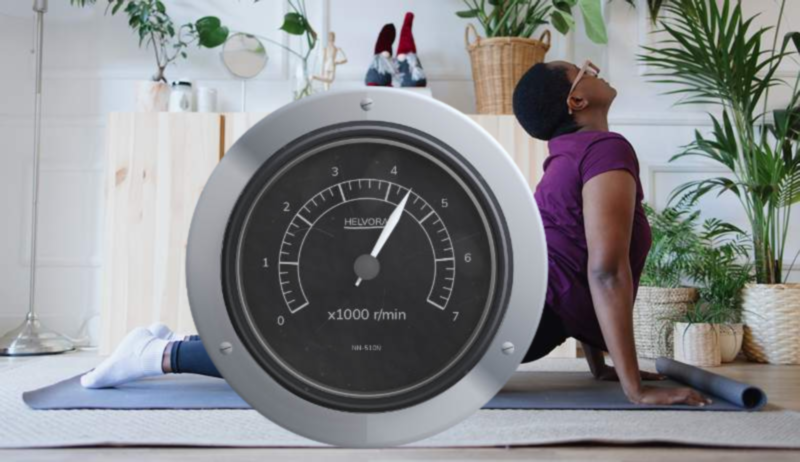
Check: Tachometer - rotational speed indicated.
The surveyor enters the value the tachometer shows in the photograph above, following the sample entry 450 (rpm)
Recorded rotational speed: 4400 (rpm)
